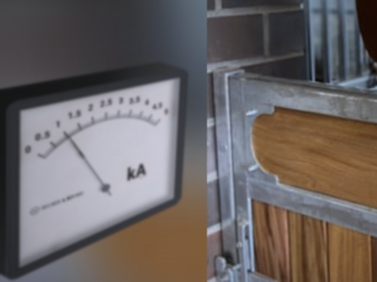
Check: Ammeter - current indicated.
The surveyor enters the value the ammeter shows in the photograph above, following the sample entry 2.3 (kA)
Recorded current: 1 (kA)
